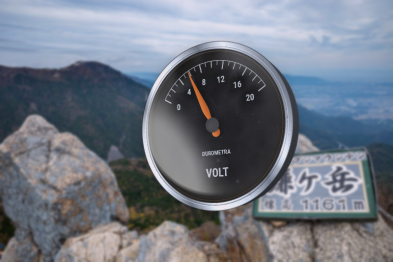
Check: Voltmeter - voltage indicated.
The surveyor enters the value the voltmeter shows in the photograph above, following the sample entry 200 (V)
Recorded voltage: 6 (V)
